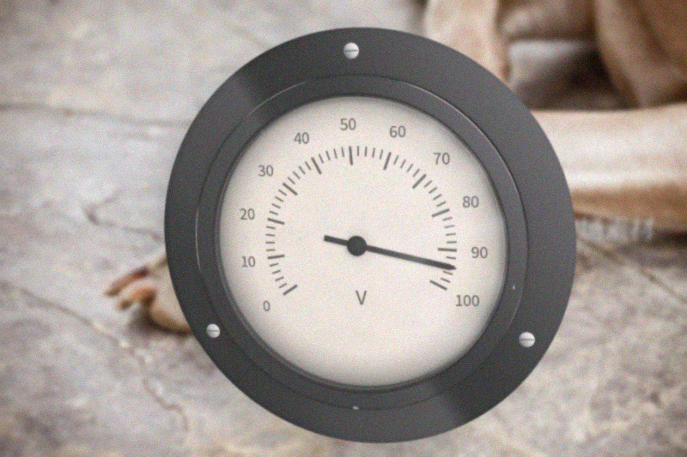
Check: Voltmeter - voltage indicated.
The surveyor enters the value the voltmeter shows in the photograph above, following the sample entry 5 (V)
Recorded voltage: 94 (V)
